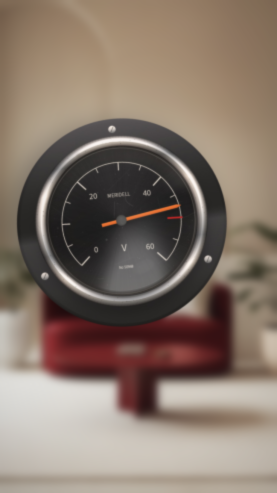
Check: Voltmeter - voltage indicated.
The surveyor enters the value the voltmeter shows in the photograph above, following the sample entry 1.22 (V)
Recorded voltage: 47.5 (V)
